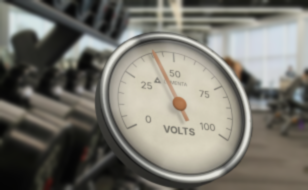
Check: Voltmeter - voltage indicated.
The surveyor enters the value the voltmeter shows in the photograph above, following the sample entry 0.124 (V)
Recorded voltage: 40 (V)
